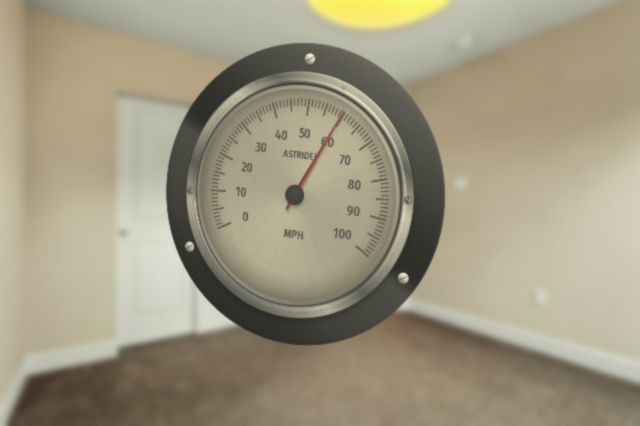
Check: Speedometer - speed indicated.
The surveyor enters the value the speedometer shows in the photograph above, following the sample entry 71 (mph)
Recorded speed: 60 (mph)
